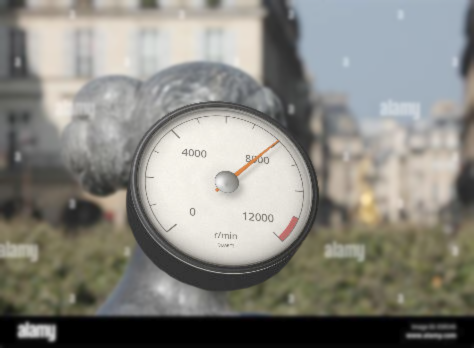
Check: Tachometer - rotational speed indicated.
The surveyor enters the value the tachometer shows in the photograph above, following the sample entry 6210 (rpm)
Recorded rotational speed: 8000 (rpm)
